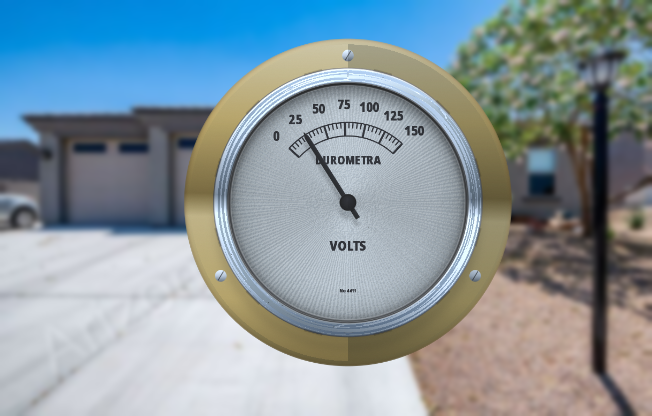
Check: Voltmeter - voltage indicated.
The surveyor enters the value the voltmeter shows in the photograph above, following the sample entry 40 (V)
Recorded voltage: 25 (V)
